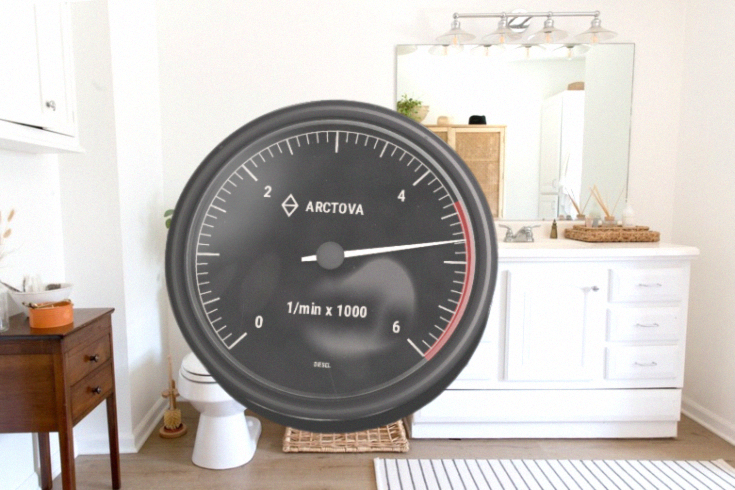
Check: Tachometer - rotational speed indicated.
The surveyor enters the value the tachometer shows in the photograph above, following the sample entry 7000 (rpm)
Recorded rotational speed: 4800 (rpm)
